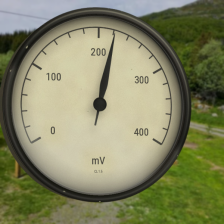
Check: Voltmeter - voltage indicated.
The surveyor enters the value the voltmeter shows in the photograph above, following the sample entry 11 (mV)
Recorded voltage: 220 (mV)
